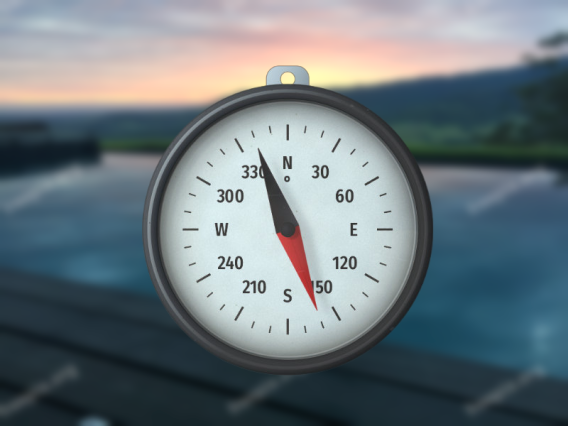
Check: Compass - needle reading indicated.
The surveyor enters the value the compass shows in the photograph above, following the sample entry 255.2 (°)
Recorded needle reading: 160 (°)
